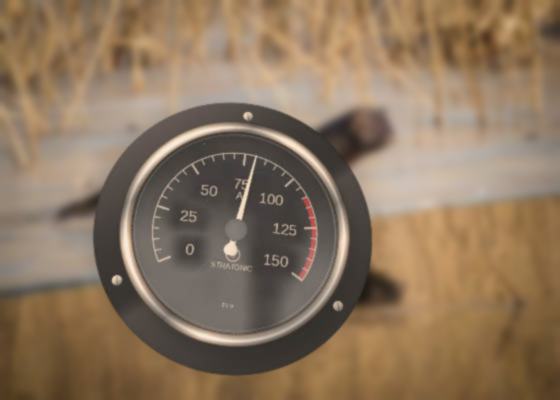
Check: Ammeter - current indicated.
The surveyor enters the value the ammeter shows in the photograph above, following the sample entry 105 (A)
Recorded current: 80 (A)
